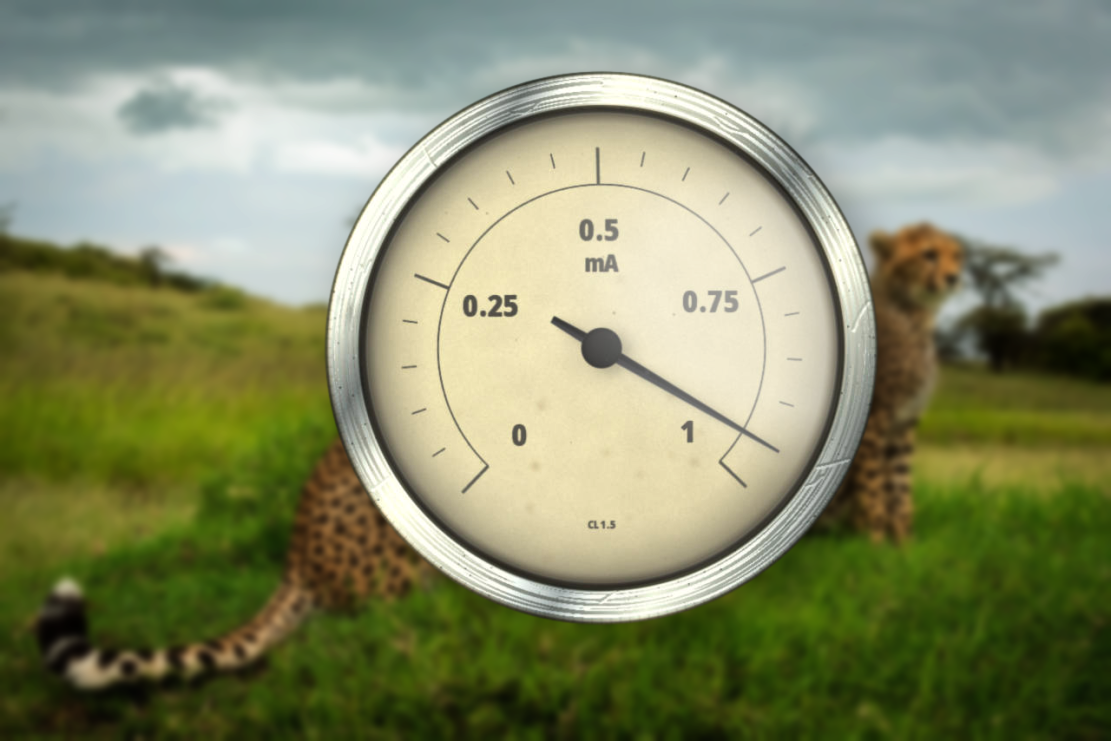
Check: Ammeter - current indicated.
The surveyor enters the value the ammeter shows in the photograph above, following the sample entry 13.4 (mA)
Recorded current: 0.95 (mA)
